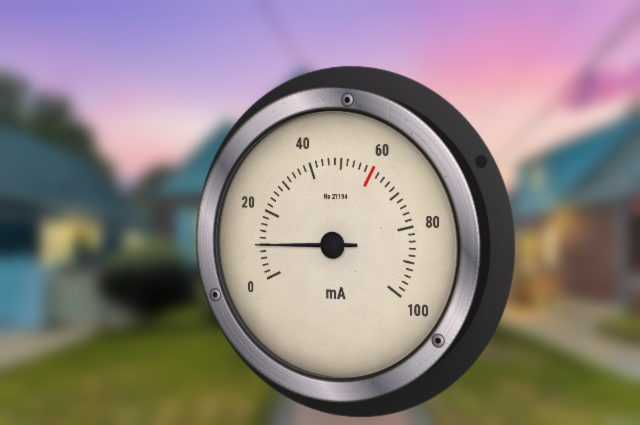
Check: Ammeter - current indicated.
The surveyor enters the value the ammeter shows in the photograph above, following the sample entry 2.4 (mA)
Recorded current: 10 (mA)
